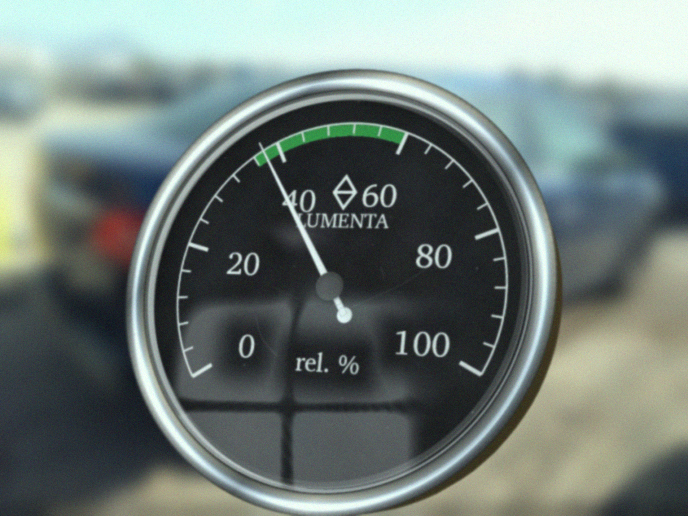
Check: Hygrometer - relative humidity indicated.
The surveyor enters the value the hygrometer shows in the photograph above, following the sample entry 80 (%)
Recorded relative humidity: 38 (%)
